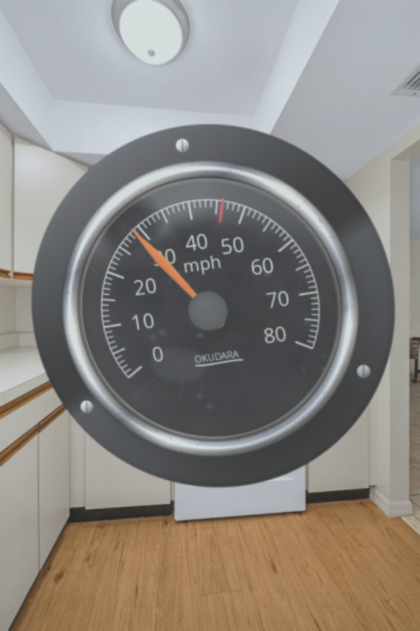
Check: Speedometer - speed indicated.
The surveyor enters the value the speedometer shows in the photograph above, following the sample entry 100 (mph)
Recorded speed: 29 (mph)
